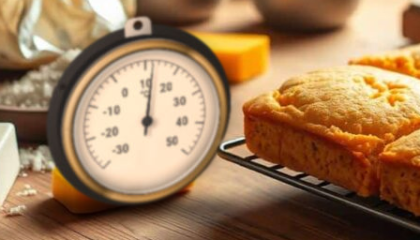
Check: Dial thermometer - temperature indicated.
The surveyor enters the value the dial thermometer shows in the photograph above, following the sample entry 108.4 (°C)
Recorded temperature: 12 (°C)
